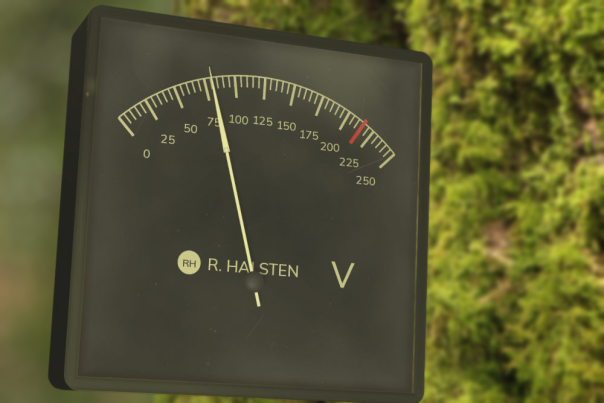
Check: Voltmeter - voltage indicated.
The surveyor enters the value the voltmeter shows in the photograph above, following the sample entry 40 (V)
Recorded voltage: 80 (V)
